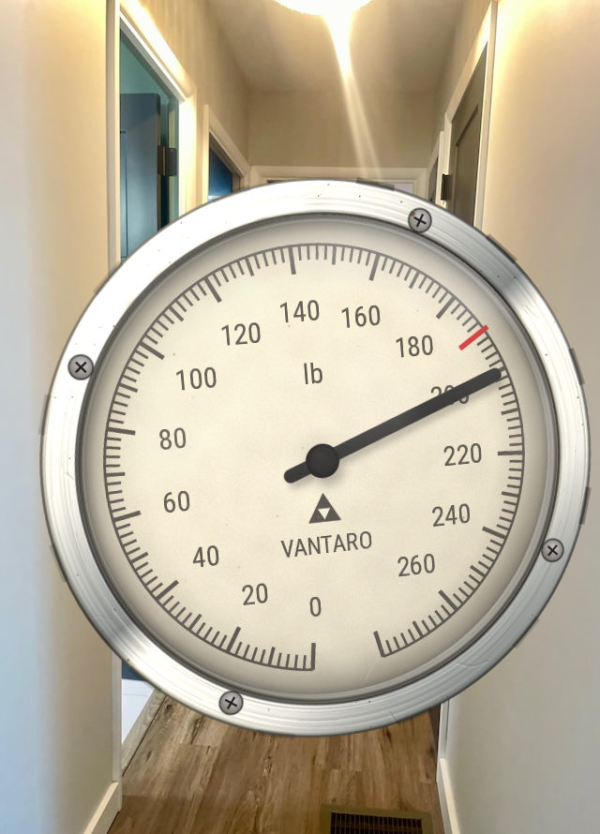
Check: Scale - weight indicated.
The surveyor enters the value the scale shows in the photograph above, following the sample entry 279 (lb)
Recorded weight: 200 (lb)
